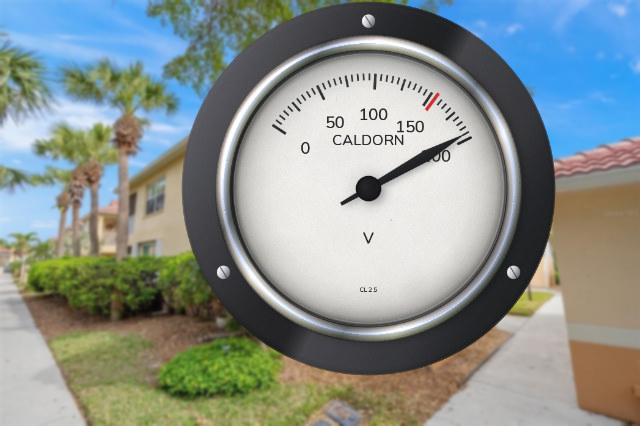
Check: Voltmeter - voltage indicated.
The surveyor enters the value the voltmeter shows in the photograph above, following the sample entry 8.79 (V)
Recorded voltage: 195 (V)
